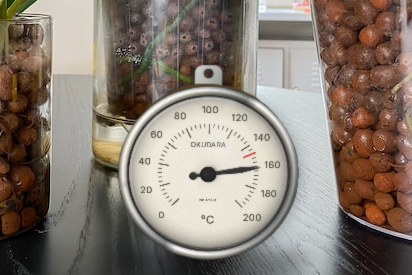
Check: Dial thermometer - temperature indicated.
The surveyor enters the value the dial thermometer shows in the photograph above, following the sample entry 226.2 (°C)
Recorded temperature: 160 (°C)
